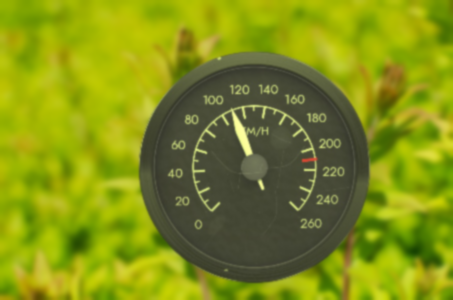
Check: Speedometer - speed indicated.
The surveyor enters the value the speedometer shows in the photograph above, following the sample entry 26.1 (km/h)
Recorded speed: 110 (km/h)
